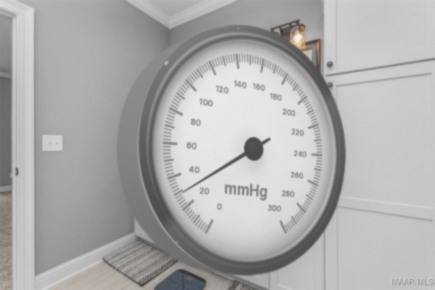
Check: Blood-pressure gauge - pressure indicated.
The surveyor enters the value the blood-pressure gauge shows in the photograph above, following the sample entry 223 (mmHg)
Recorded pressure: 30 (mmHg)
